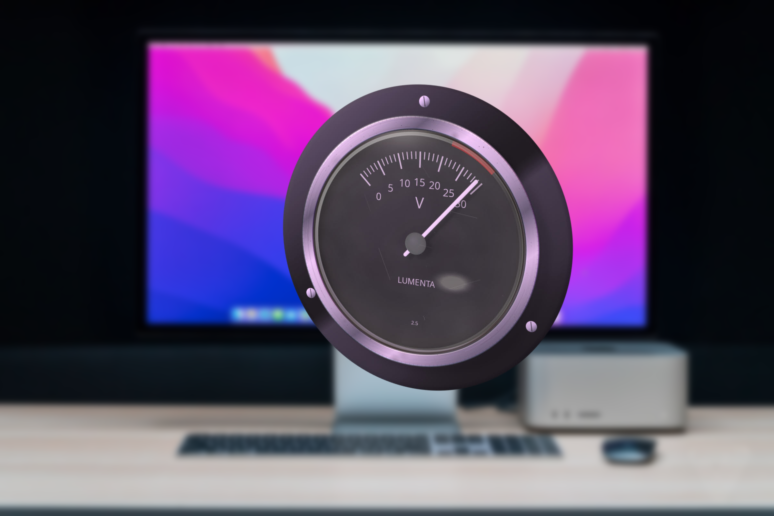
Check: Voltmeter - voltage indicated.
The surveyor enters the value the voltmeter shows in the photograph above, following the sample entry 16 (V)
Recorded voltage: 29 (V)
